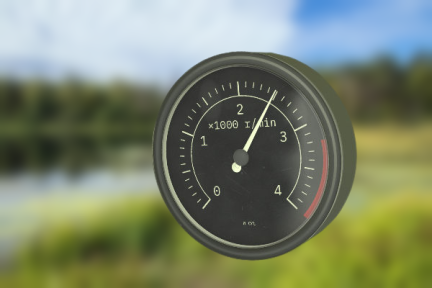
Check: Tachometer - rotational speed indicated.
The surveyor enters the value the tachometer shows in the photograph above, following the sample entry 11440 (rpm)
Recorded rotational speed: 2500 (rpm)
